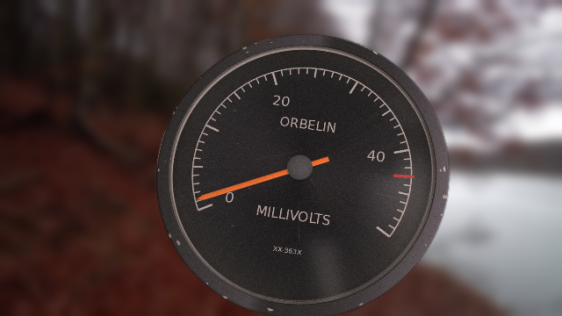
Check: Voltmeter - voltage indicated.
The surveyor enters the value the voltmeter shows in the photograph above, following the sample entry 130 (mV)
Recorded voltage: 1 (mV)
